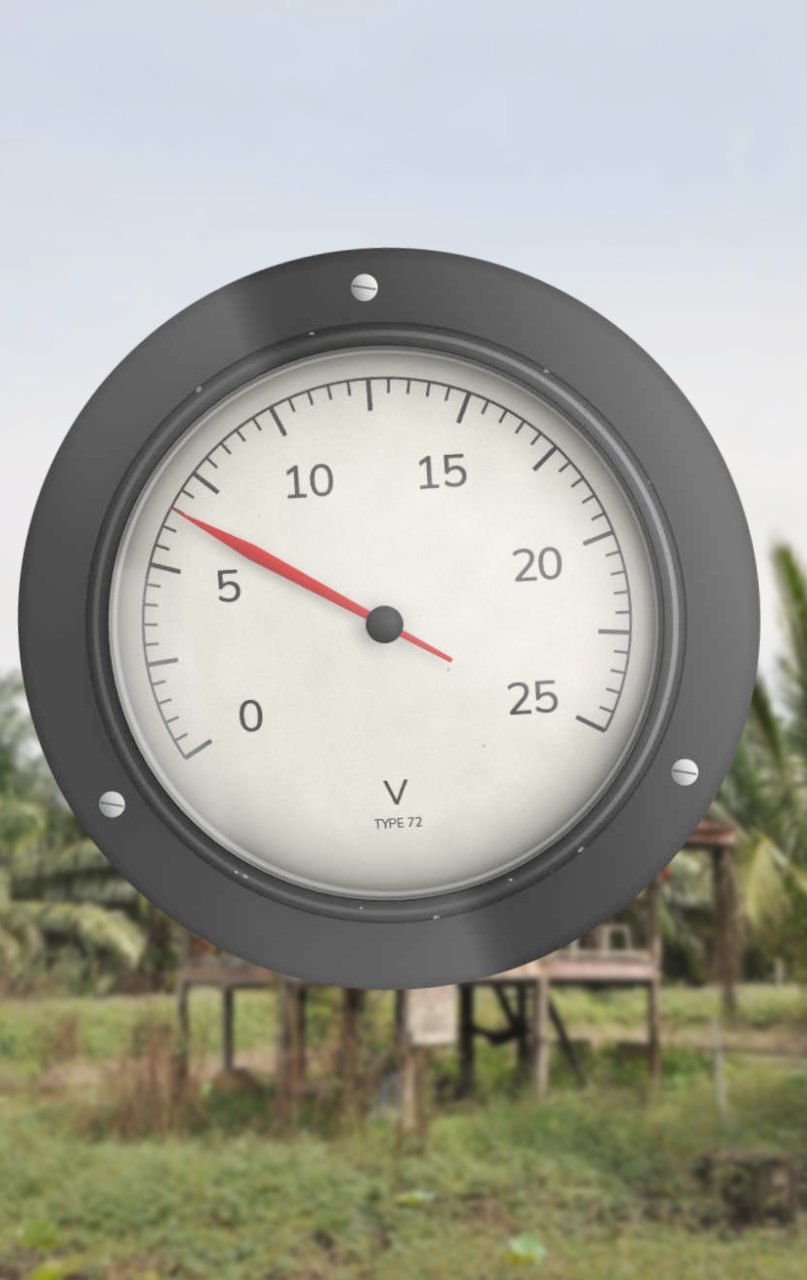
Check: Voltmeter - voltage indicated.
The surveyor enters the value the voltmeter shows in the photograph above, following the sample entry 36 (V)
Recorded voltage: 6.5 (V)
